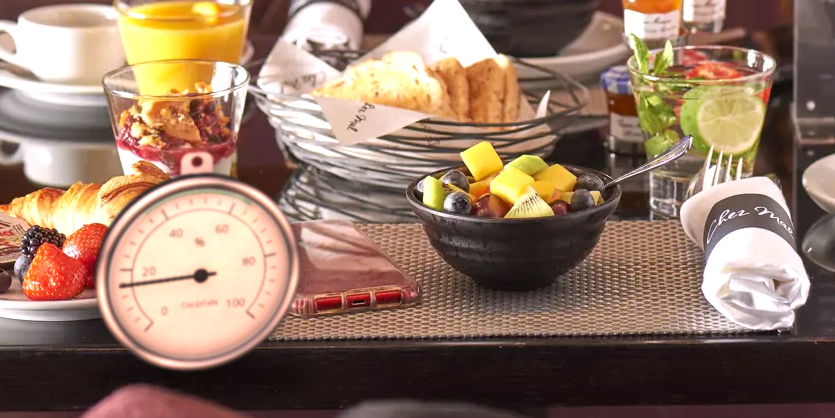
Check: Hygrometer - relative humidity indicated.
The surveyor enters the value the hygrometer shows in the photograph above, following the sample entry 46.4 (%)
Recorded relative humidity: 16 (%)
